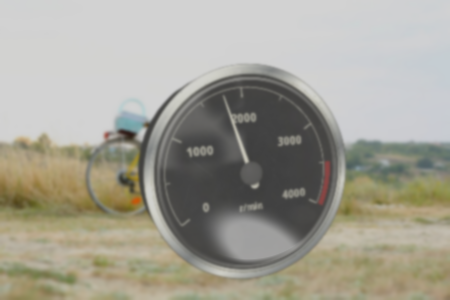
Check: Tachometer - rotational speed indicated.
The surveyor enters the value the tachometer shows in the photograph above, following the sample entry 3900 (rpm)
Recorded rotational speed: 1750 (rpm)
